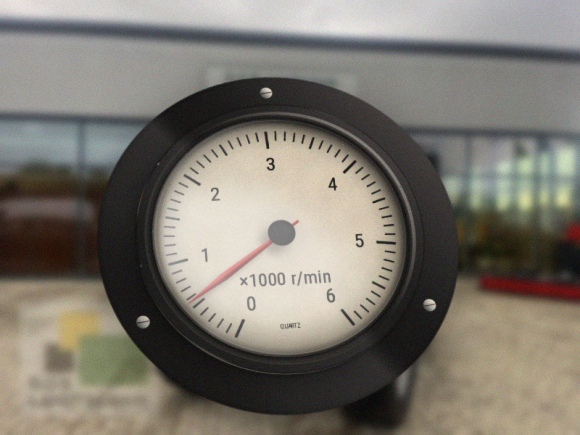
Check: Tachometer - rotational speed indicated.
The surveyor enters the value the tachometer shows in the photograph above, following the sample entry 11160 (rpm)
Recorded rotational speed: 550 (rpm)
